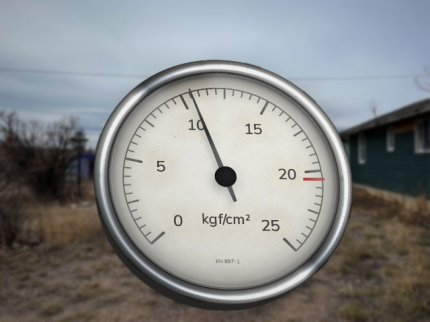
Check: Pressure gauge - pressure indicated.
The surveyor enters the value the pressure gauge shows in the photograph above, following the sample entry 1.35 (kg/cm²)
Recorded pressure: 10.5 (kg/cm²)
